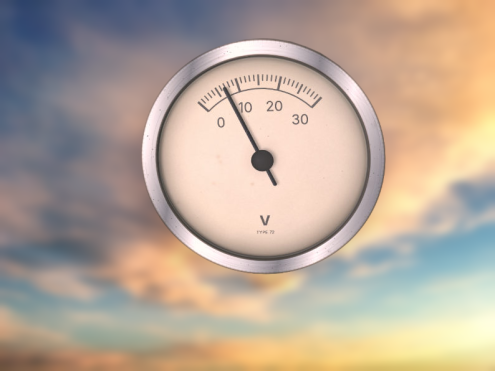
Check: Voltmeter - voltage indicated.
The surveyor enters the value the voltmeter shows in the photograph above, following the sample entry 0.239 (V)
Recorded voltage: 7 (V)
